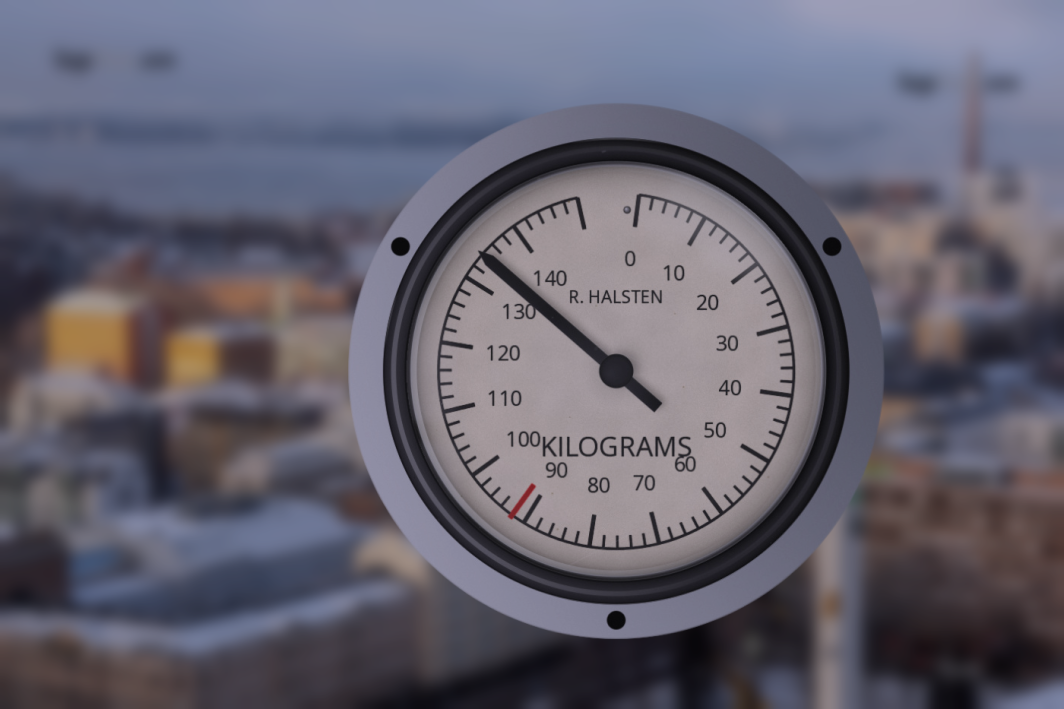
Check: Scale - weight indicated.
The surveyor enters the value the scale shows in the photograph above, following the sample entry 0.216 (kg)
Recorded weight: 134 (kg)
